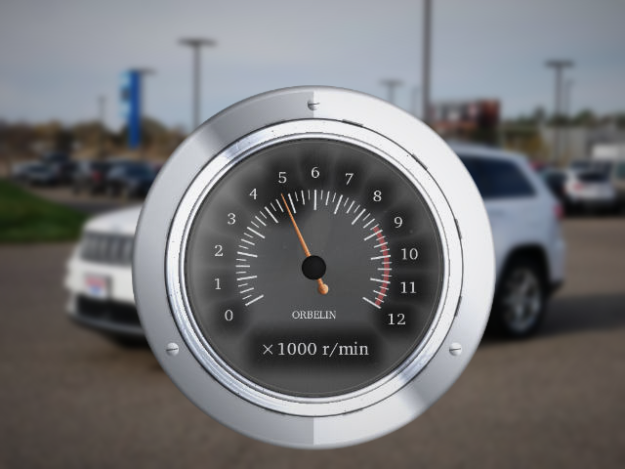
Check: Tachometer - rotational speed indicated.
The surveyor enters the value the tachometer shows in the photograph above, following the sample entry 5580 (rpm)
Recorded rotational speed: 4750 (rpm)
